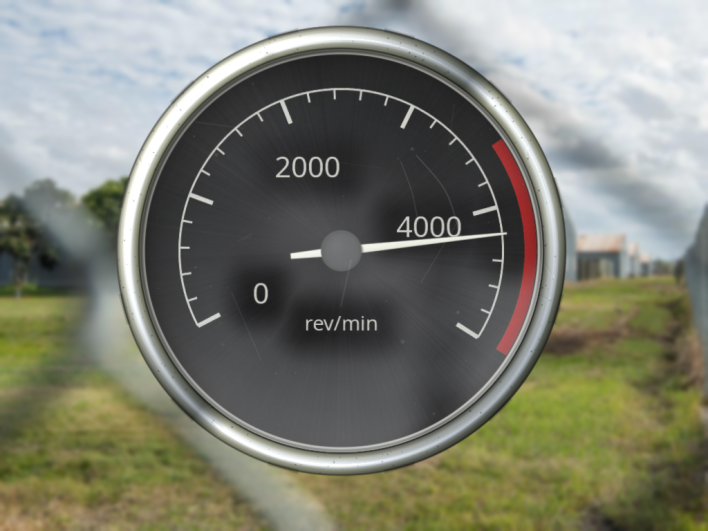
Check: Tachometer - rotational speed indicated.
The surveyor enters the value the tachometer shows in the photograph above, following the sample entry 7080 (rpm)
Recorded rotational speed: 4200 (rpm)
